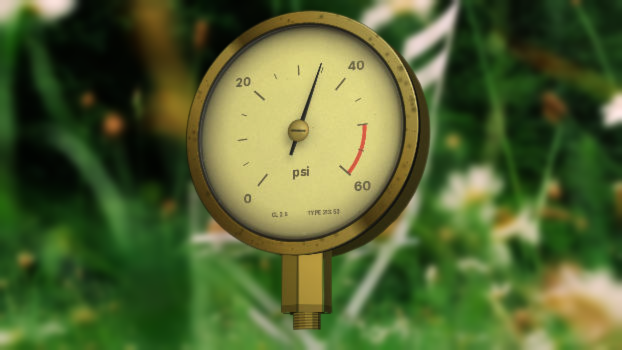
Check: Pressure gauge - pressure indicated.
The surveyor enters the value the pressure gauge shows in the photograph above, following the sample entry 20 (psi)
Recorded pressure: 35 (psi)
